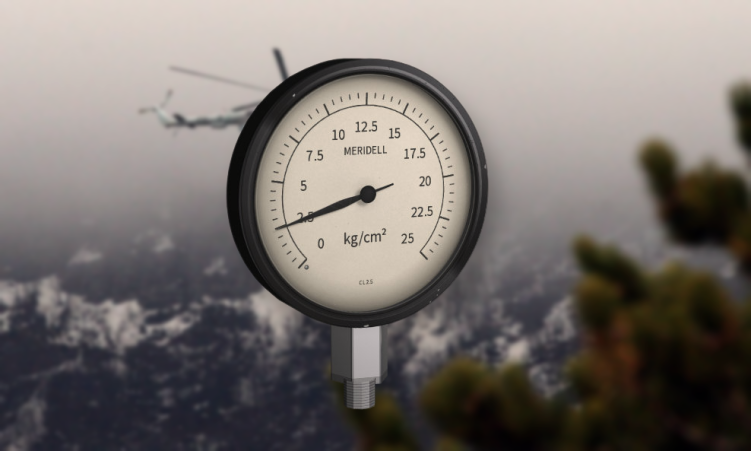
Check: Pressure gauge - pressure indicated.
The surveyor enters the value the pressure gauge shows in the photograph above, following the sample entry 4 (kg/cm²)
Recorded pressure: 2.5 (kg/cm²)
